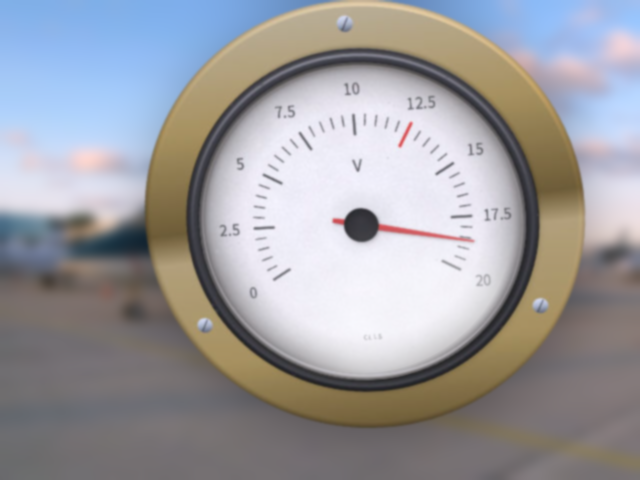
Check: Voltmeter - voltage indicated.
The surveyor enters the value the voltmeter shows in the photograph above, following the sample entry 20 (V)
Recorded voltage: 18.5 (V)
